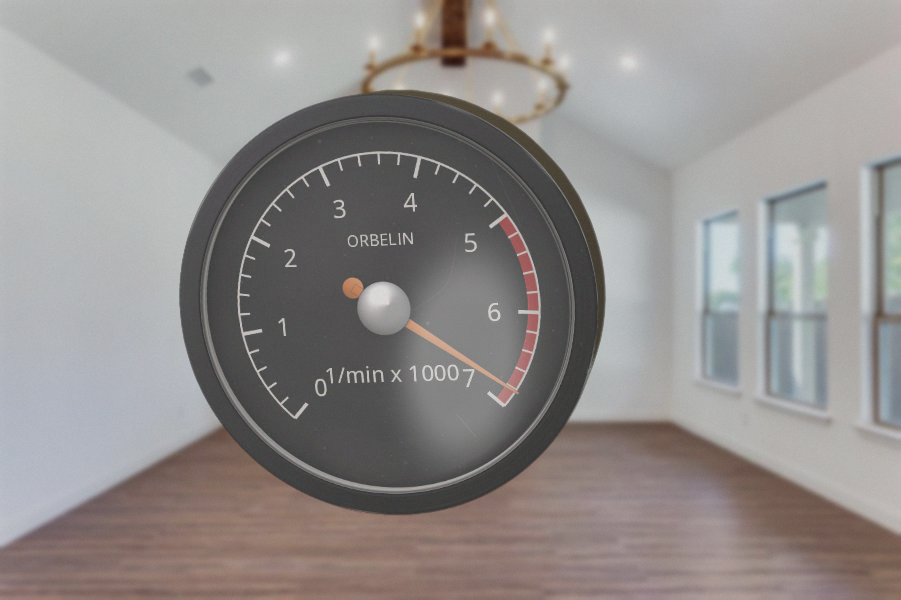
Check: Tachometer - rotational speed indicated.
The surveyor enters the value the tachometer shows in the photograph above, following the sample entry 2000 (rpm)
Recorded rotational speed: 6800 (rpm)
